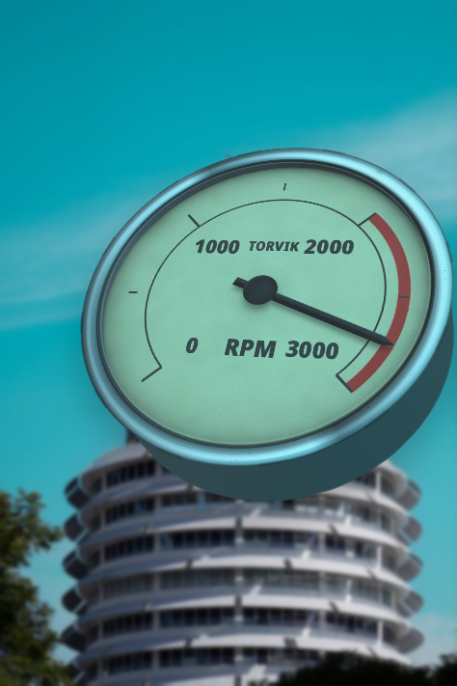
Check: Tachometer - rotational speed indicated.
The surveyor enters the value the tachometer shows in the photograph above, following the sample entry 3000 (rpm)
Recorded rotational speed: 2750 (rpm)
